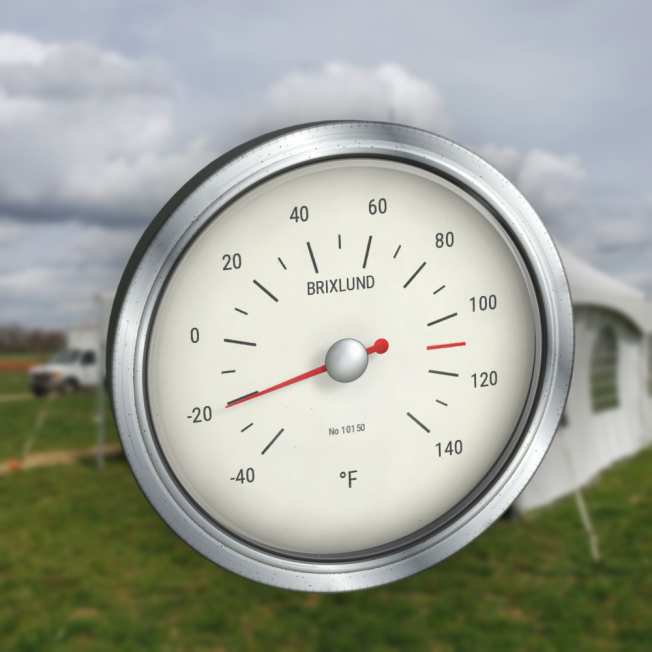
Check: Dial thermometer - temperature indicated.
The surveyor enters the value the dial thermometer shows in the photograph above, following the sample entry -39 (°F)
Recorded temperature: -20 (°F)
